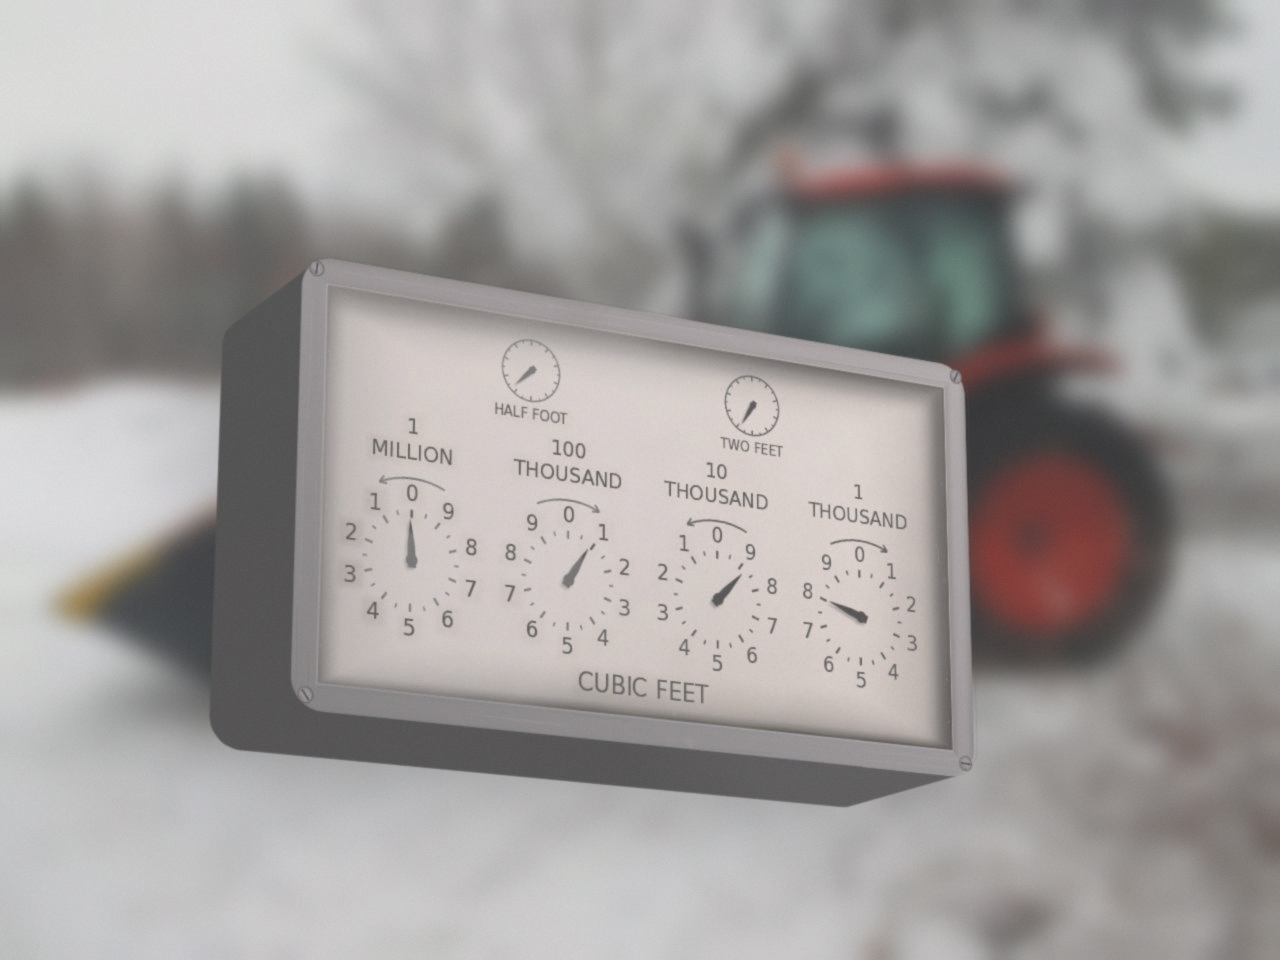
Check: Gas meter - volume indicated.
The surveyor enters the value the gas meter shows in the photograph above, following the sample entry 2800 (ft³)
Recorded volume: 8800 (ft³)
